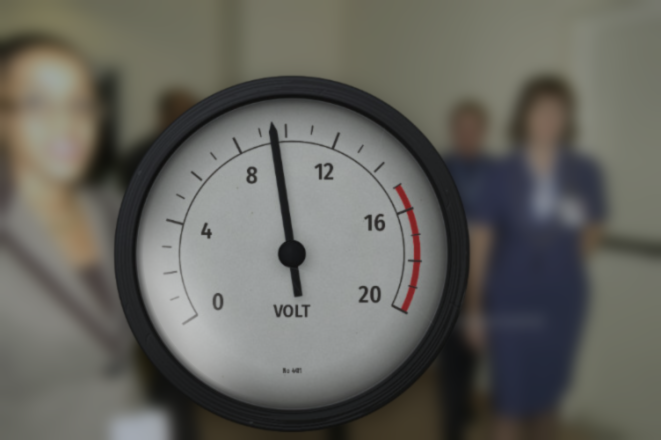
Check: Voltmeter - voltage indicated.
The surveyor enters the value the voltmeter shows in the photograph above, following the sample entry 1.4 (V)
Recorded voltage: 9.5 (V)
